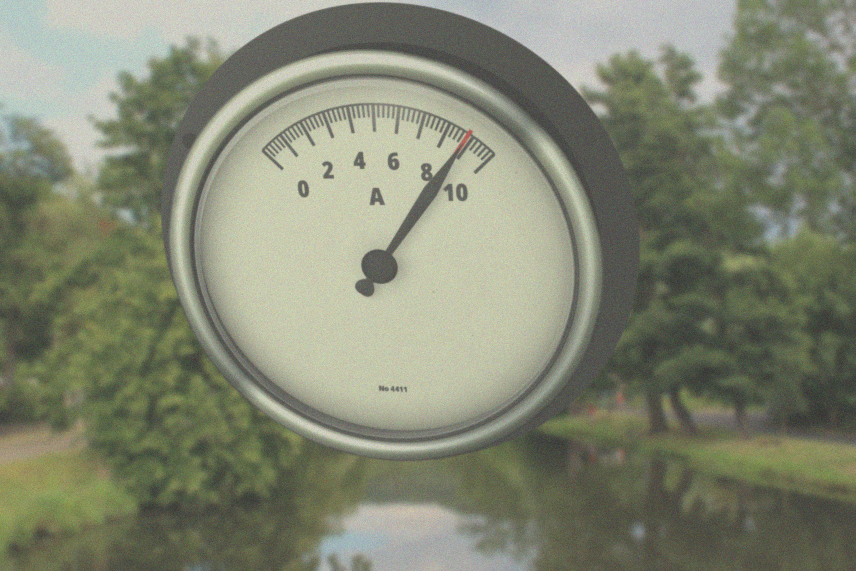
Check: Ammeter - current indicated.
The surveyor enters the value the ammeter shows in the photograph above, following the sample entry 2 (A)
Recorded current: 8.8 (A)
